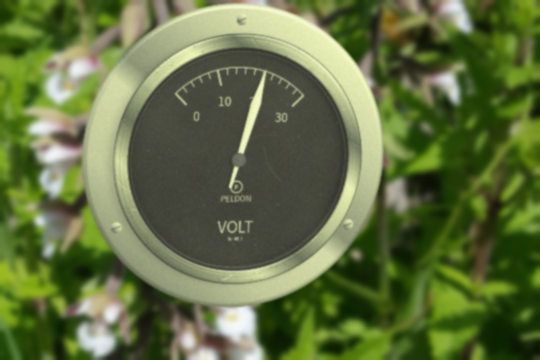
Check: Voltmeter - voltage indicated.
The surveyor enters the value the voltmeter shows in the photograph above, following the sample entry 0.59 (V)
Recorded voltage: 20 (V)
